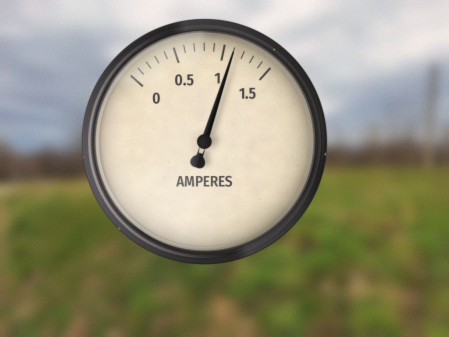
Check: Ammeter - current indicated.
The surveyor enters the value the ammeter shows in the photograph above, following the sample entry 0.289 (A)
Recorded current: 1.1 (A)
